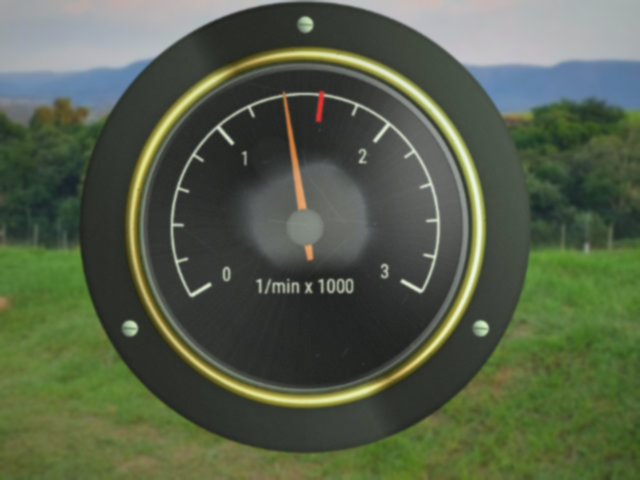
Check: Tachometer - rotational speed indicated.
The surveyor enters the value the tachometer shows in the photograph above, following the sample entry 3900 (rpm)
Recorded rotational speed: 1400 (rpm)
